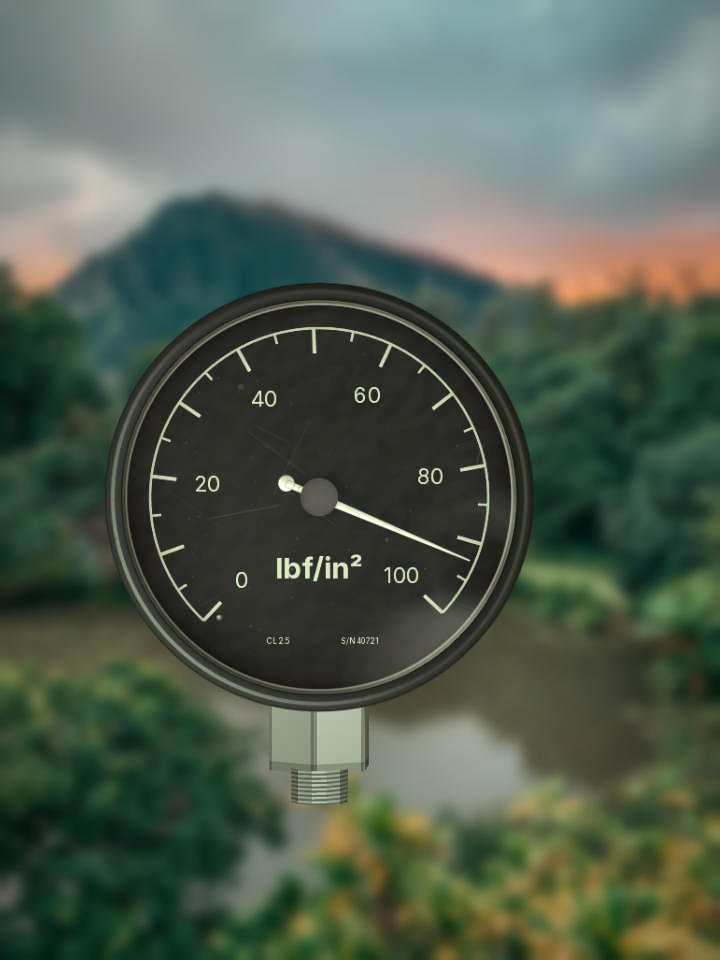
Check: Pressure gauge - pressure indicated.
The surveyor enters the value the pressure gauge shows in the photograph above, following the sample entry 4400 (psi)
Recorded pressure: 92.5 (psi)
